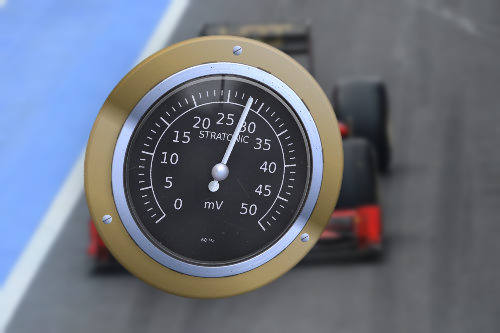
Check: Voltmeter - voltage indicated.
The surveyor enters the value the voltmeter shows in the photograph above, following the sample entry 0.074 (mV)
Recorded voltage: 28 (mV)
